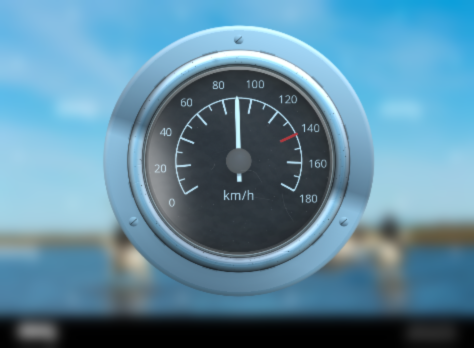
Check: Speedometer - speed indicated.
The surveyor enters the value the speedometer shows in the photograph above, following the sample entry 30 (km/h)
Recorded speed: 90 (km/h)
